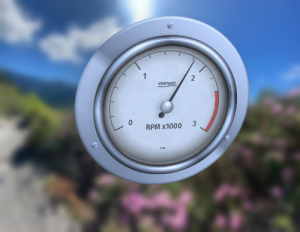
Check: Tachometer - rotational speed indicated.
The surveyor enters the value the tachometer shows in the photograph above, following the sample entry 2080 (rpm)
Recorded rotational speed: 1800 (rpm)
